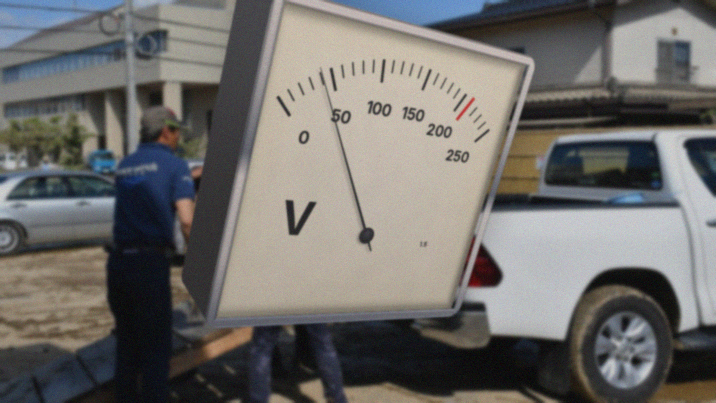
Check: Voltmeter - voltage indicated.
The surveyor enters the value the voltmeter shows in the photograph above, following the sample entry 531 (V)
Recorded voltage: 40 (V)
